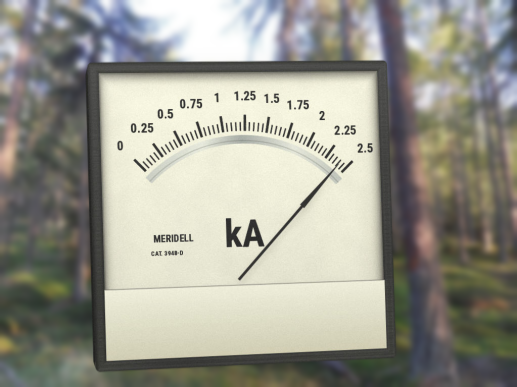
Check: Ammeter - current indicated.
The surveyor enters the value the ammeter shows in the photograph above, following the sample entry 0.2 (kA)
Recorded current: 2.4 (kA)
